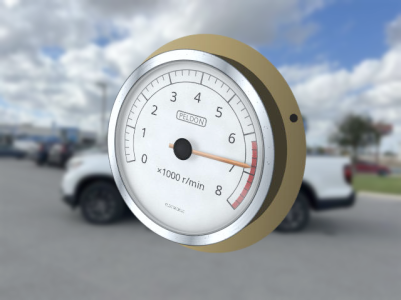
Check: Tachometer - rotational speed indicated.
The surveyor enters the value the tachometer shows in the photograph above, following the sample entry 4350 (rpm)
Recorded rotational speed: 6800 (rpm)
